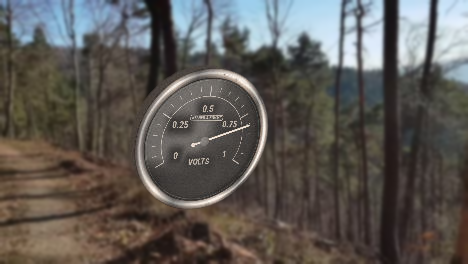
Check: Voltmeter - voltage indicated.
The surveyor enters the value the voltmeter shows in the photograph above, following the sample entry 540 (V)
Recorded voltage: 0.8 (V)
